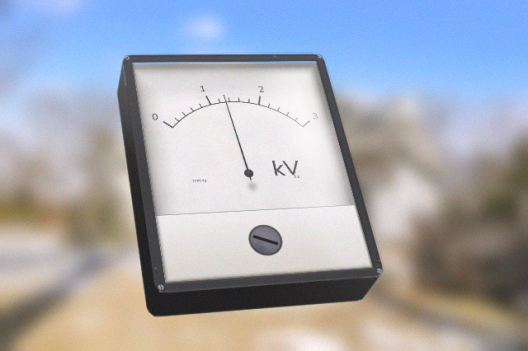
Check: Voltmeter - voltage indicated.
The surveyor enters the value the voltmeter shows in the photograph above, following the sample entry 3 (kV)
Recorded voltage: 1.3 (kV)
